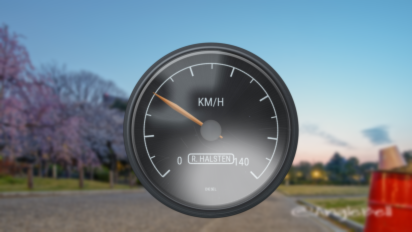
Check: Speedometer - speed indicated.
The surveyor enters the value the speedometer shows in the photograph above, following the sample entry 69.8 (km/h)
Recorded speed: 40 (km/h)
